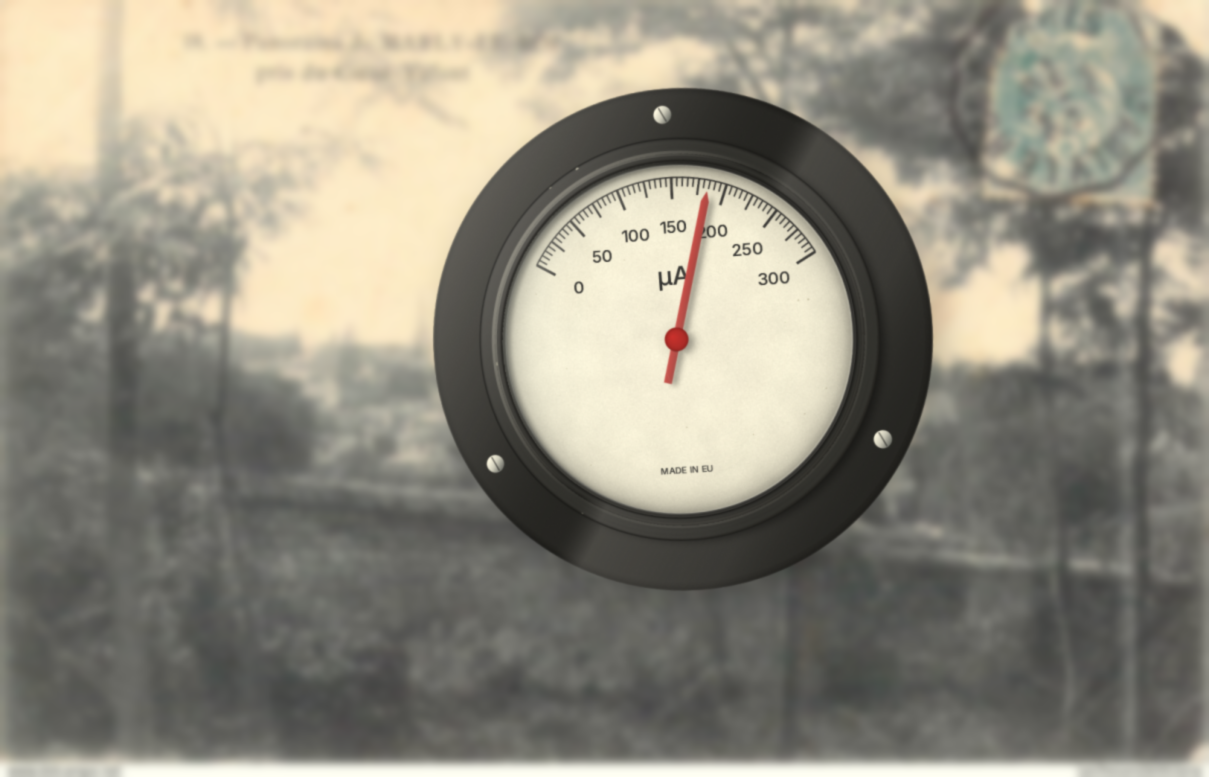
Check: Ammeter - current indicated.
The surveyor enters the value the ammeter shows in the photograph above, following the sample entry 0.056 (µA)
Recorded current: 185 (µA)
